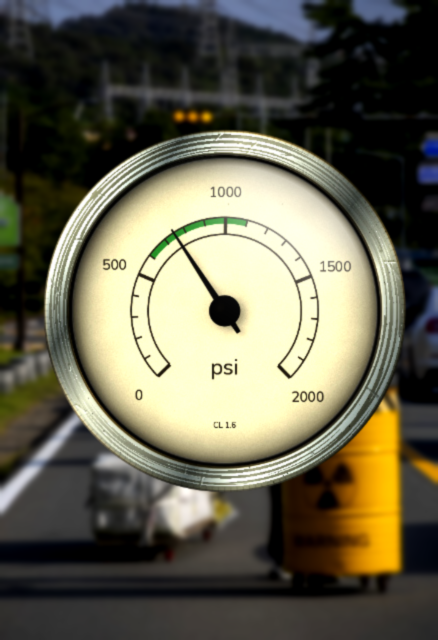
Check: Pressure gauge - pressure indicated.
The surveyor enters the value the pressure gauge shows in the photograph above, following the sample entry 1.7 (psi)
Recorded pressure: 750 (psi)
